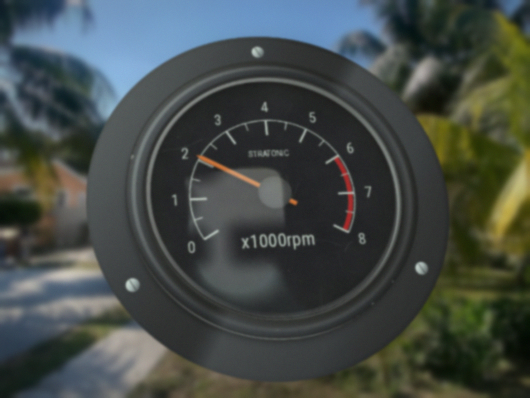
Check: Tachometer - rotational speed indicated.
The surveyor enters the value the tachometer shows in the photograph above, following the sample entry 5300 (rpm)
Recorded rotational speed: 2000 (rpm)
